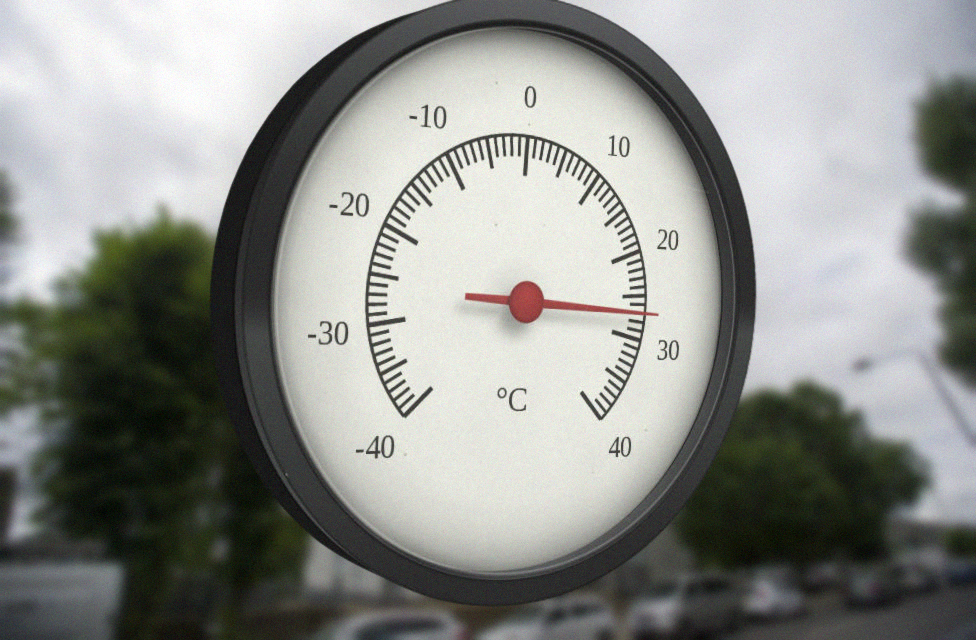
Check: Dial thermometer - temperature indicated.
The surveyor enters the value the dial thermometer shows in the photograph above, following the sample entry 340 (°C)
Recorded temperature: 27 (°C)
